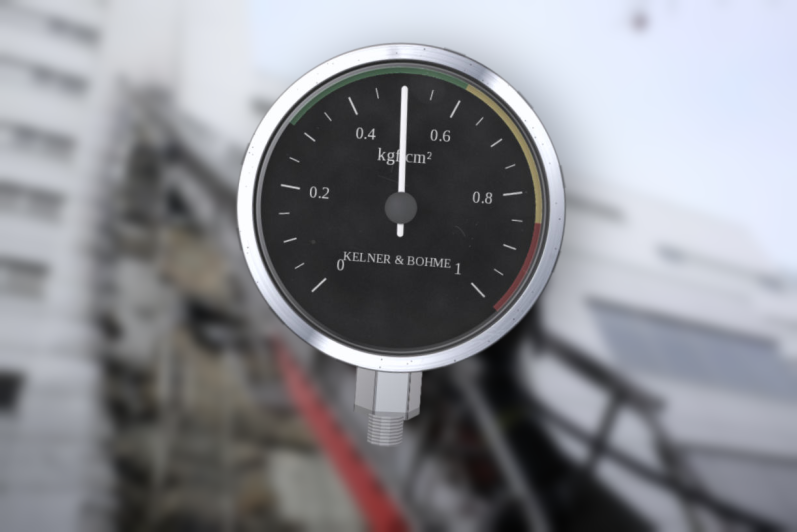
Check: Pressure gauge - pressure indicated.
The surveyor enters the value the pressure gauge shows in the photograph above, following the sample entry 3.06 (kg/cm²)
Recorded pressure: 0.5 (kg/cm²)
